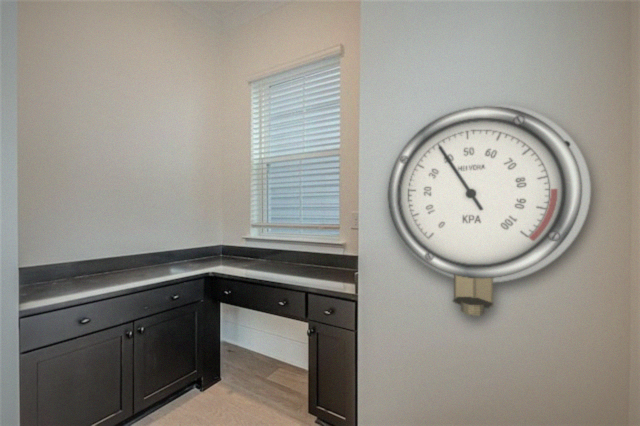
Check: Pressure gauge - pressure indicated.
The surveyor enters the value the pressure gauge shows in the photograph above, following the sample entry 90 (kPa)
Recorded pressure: 40 (kPa)
